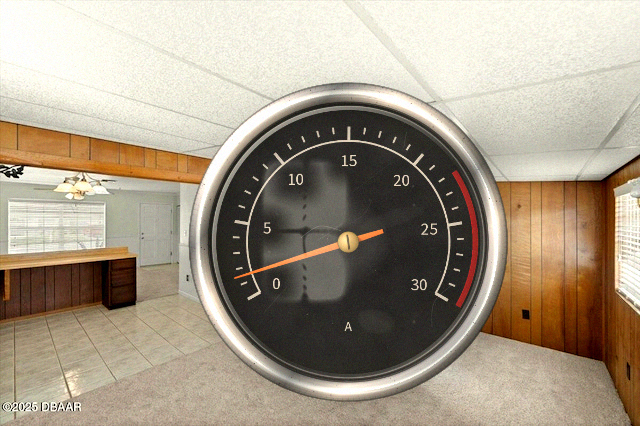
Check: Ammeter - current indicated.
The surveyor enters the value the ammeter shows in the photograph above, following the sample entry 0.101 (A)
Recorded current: 1.5 (A)
